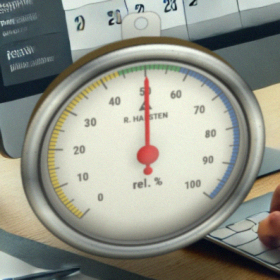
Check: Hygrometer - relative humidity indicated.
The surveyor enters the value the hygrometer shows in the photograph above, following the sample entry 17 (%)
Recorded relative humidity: 50 (%)
